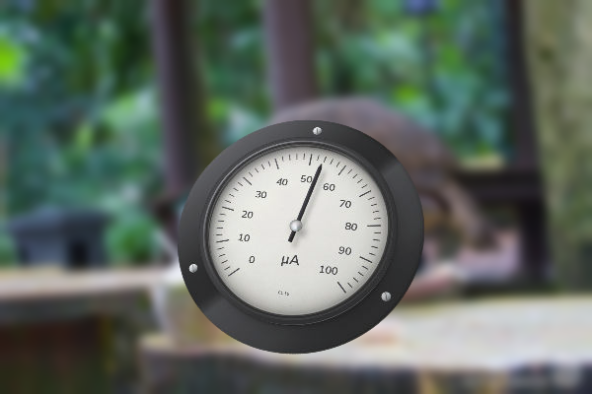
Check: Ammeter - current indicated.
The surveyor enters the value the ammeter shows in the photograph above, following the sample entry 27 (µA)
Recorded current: 54 (µA)
